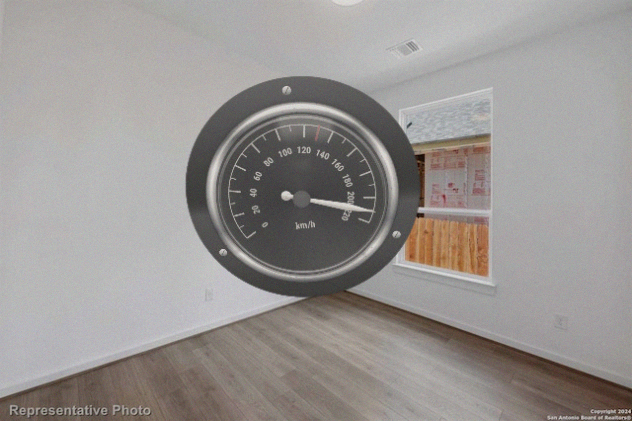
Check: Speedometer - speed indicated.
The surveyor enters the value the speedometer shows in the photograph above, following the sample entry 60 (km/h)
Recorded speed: 210 (km/h)
